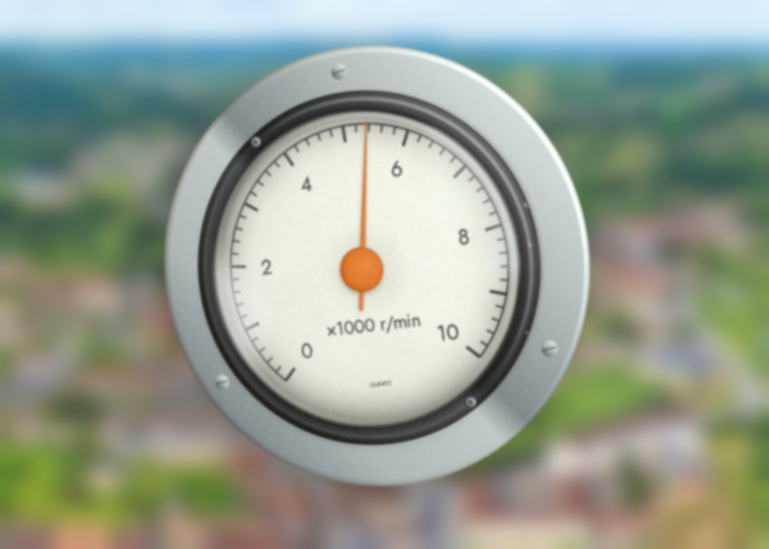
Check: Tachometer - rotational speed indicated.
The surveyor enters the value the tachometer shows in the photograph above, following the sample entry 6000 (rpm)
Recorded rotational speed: 5400 (rpm)
